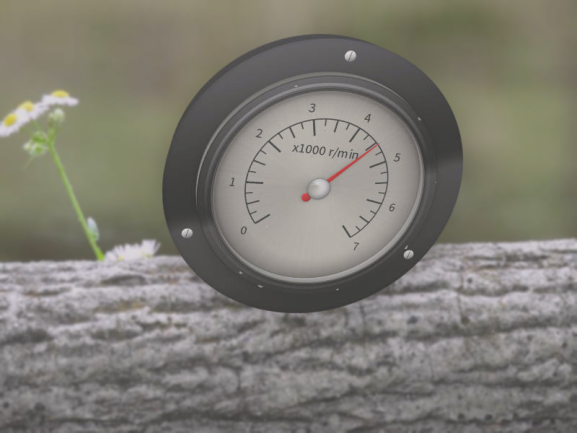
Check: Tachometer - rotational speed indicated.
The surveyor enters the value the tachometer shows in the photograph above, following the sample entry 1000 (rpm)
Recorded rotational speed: 4500 (rpm)
